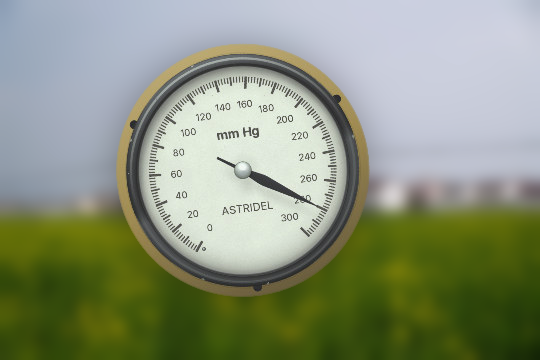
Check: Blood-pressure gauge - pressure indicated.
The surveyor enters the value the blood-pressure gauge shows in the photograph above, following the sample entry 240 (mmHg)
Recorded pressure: 280 (mmHg)
